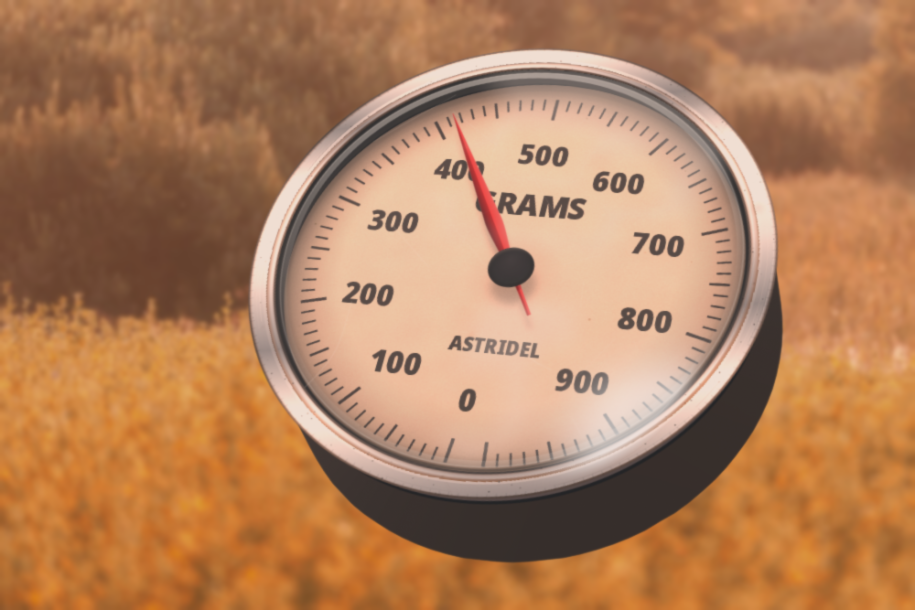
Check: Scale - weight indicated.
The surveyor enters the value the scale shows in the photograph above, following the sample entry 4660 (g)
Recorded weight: 415 (g)
